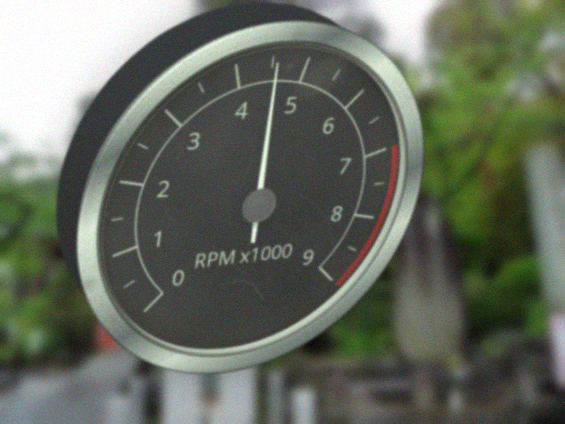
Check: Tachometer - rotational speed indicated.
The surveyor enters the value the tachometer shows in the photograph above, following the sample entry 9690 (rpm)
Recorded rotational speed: 4500 (rpm)
